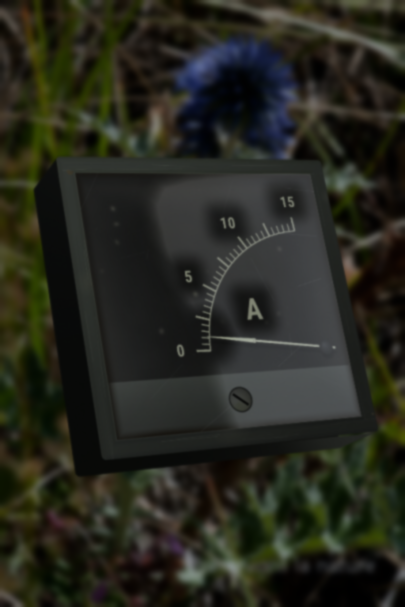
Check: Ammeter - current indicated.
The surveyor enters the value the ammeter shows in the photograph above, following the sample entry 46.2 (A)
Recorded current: 1 (A)
